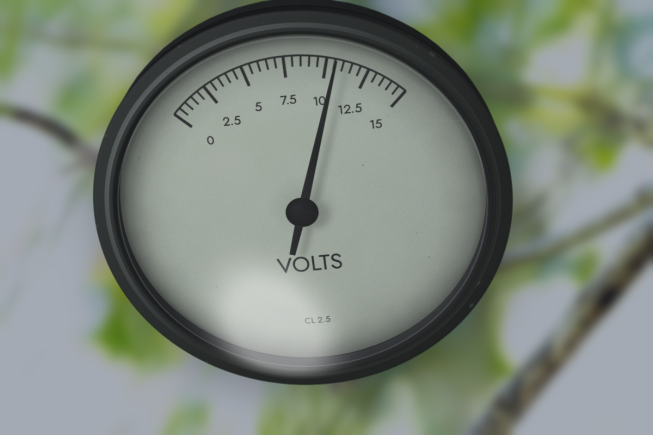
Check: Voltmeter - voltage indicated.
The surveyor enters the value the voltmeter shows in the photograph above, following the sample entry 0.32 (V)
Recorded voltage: 10.5 (V)
